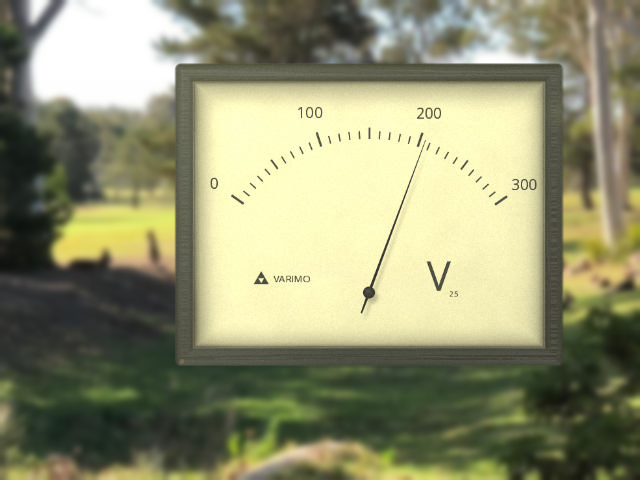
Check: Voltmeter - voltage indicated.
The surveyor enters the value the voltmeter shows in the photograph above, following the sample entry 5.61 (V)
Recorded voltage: 205 (V)
